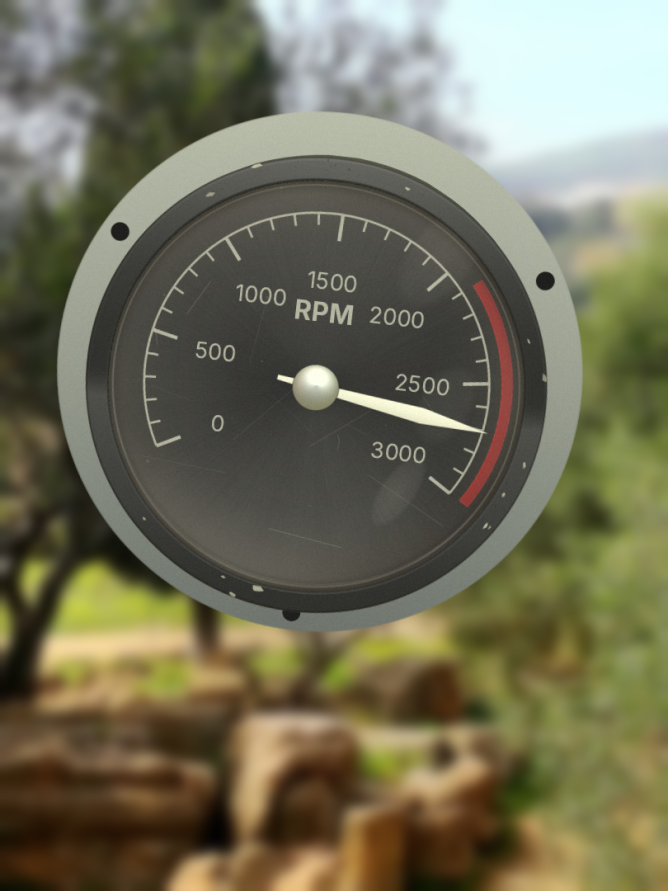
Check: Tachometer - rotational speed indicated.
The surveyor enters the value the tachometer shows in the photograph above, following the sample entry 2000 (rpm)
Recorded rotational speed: 2700 (rpm)
